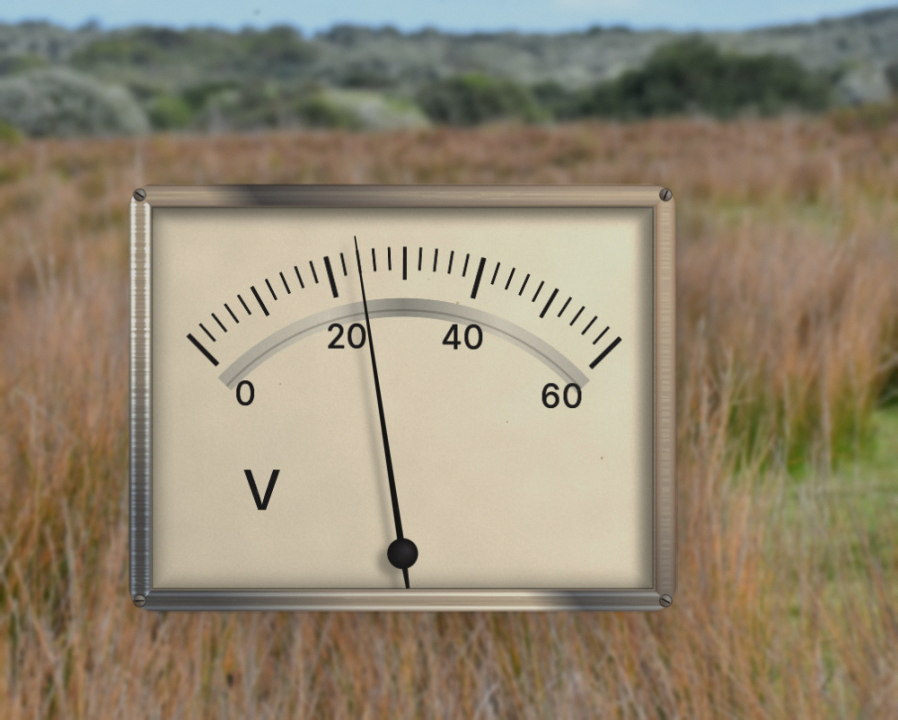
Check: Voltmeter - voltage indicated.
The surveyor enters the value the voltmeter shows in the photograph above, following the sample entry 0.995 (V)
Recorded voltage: 24 (V)
